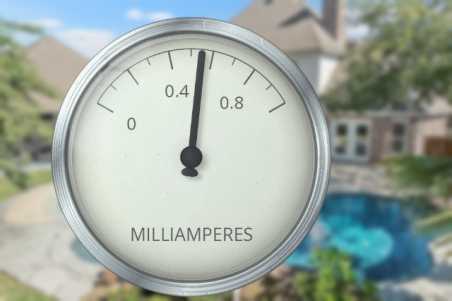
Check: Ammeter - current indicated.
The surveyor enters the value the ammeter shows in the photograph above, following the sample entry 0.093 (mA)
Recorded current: 0.55 (mA)
